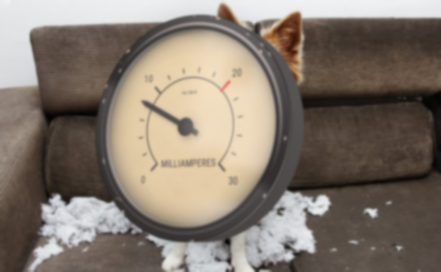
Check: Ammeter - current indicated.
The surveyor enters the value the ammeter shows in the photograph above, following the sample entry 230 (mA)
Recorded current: 8 (mA)
